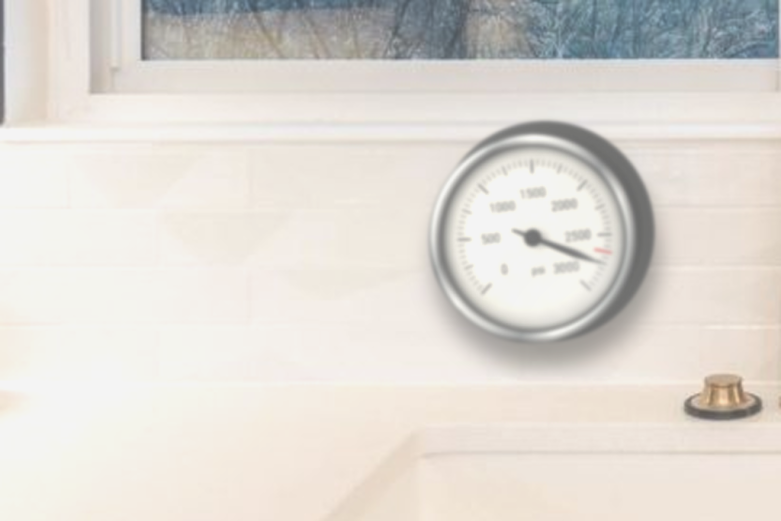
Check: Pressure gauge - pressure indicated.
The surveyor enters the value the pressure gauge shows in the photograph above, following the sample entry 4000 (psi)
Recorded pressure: 2750 (psi)
